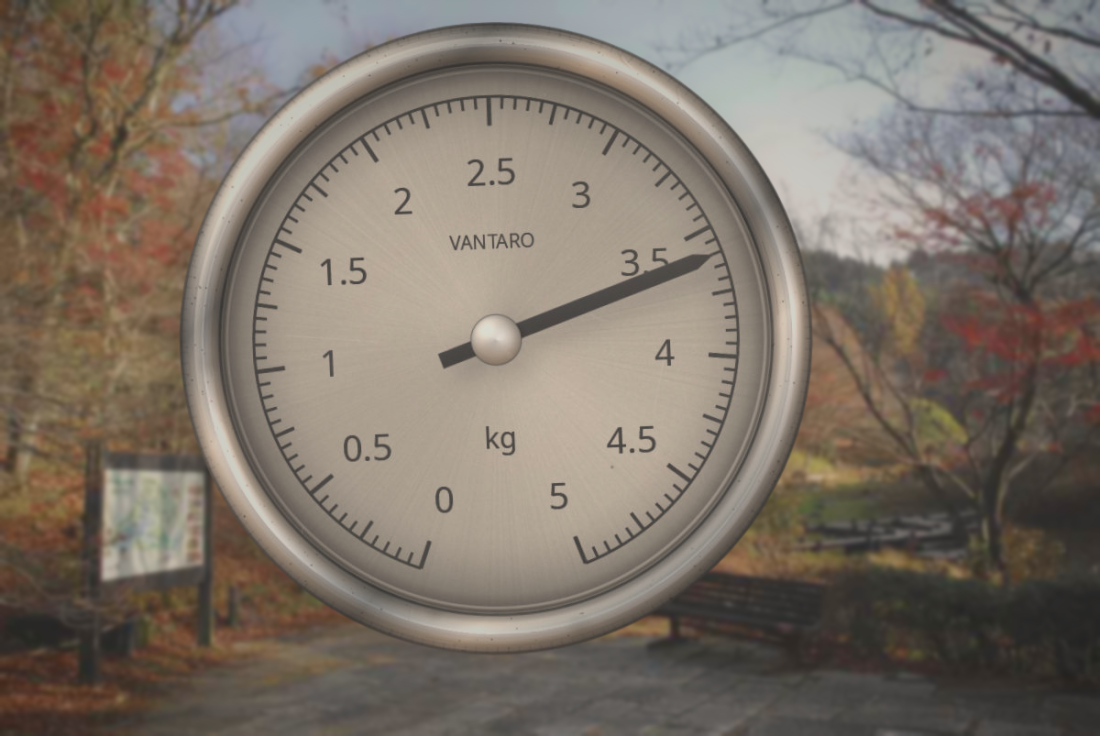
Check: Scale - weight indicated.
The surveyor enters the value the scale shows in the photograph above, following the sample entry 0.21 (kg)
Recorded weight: 3.6 (kg)
